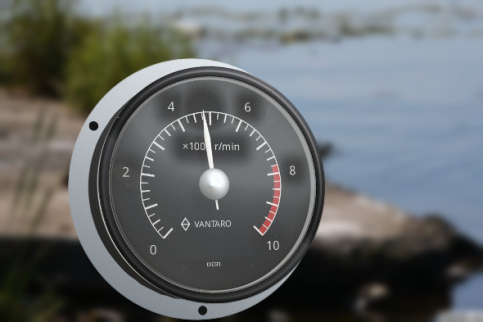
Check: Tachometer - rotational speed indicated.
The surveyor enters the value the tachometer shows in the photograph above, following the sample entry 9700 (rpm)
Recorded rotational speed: 4750 (rpm)
